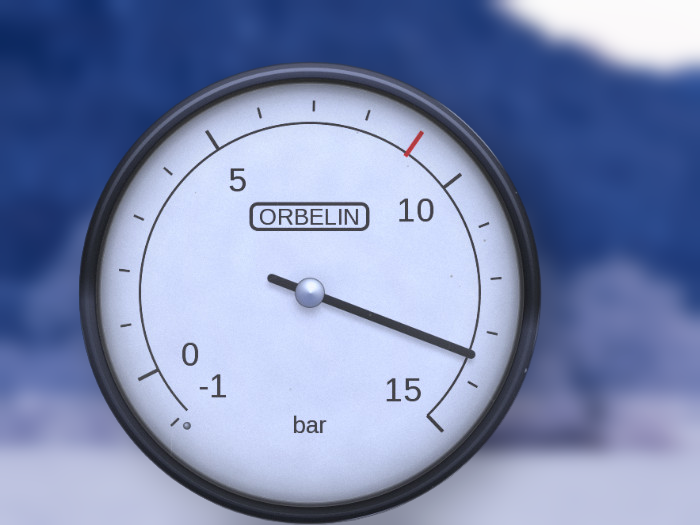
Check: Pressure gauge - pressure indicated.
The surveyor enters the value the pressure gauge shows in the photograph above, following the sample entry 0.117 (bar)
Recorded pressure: 13.5 (bar)
